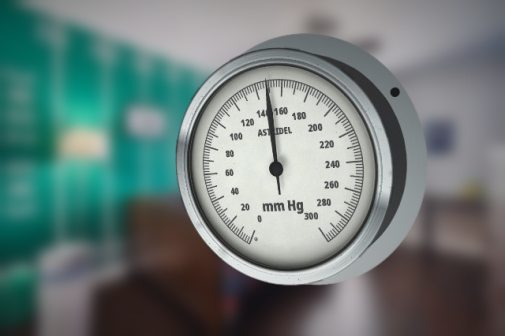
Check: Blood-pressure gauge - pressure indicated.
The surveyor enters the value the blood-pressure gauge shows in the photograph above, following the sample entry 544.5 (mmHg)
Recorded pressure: 150 (mmHg)
